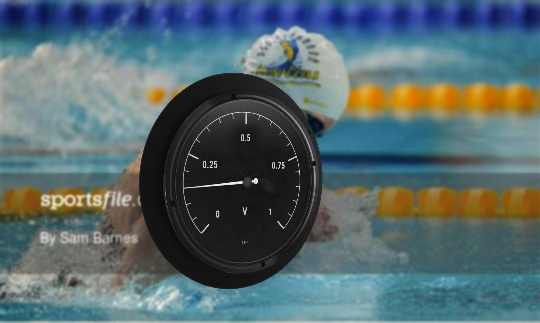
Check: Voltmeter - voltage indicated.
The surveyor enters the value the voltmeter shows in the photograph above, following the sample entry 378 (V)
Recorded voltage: 0.15 (V)
